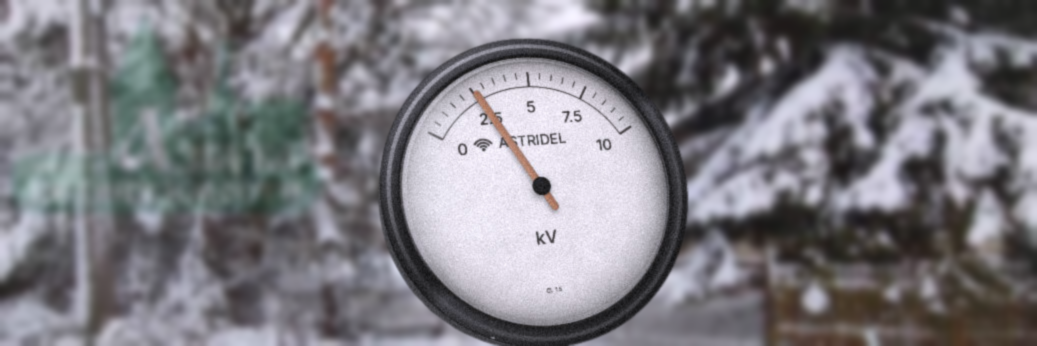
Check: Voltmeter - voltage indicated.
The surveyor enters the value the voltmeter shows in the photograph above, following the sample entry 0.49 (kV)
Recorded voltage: 2.5 (kV)
